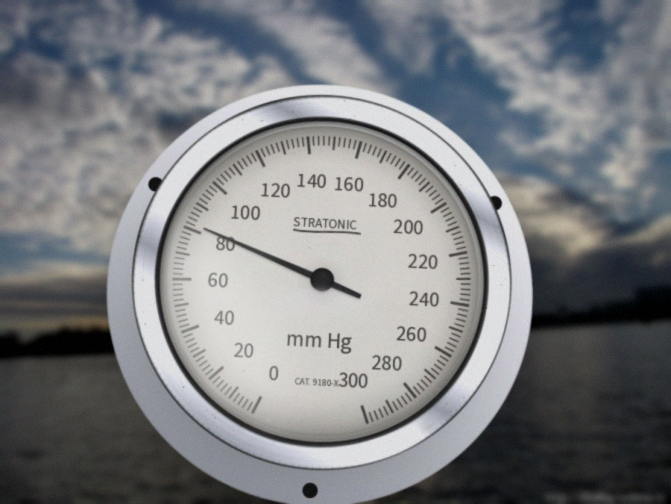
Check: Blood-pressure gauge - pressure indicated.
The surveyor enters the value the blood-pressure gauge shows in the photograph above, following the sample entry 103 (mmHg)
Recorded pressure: 82 (mmHg)
